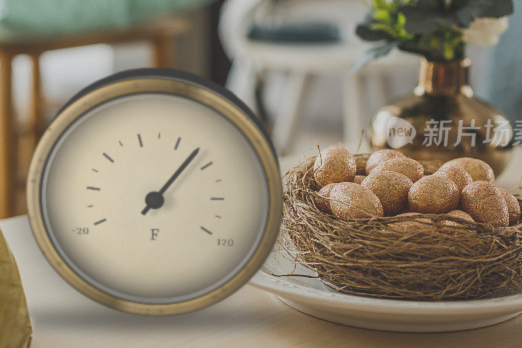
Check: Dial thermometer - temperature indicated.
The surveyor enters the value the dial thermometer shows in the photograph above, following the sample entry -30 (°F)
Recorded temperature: 70 (°F)
